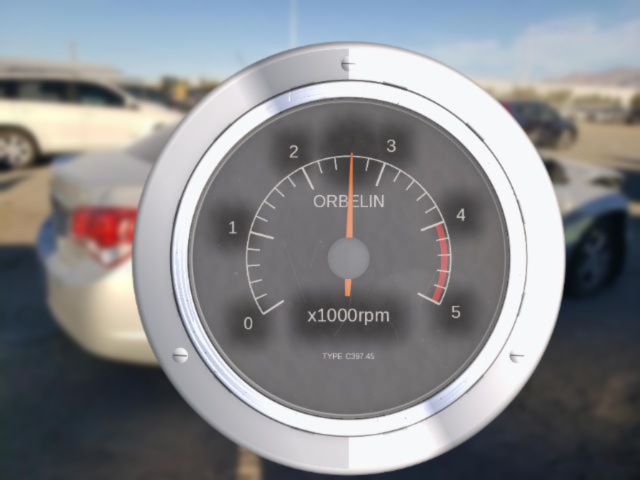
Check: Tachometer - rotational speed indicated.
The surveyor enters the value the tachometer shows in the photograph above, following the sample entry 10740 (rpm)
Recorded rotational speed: 2600 (rpm)
